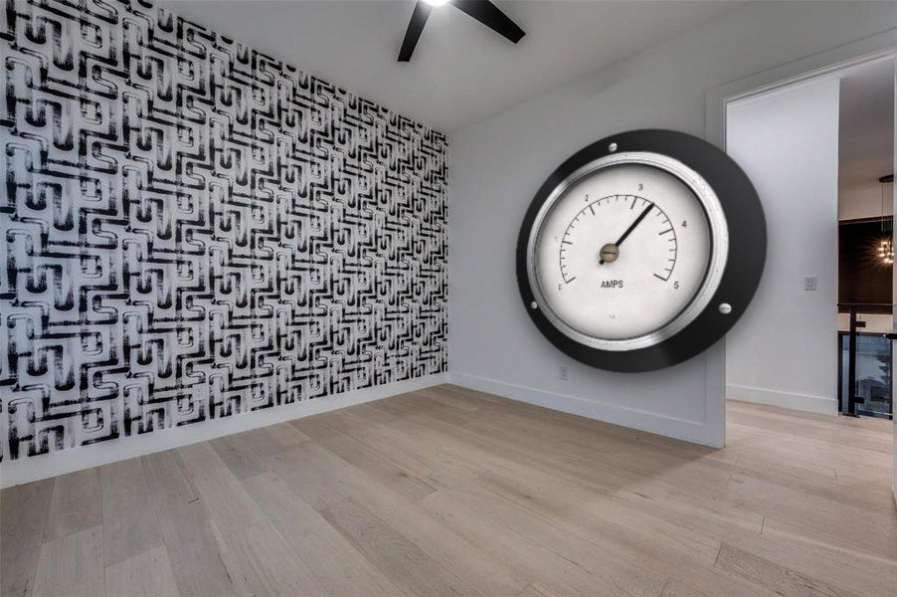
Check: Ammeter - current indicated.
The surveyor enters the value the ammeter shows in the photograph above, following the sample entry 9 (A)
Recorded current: 3.4 (A)
